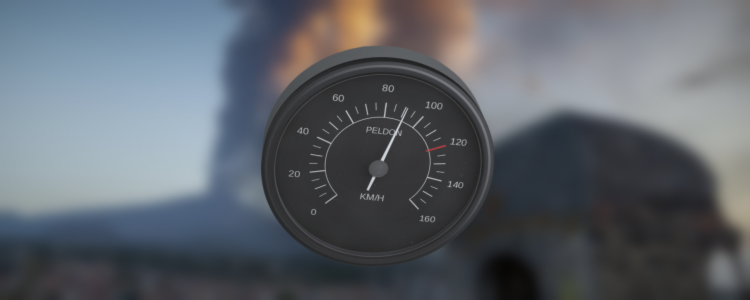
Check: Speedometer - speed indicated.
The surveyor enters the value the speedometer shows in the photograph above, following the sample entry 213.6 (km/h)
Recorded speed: 90 (km/h)
